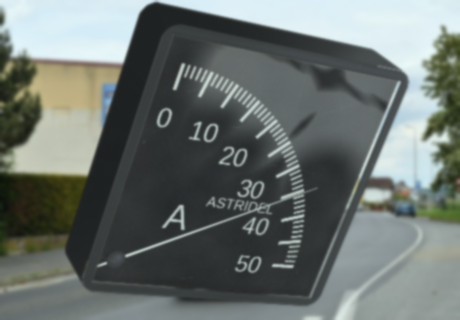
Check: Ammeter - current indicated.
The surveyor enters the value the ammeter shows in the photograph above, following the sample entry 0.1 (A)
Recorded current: 35 (A)
